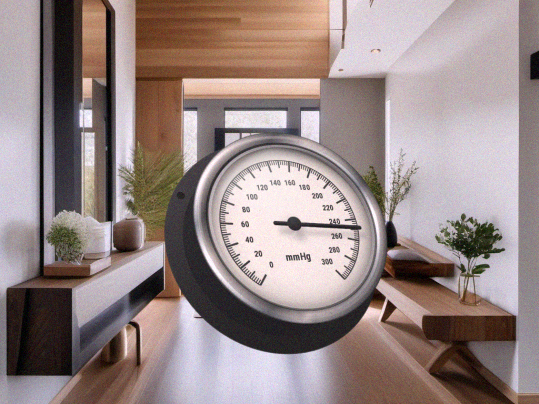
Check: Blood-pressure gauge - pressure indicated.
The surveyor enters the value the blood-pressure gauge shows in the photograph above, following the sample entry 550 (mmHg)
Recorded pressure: 250 (mmHg)
